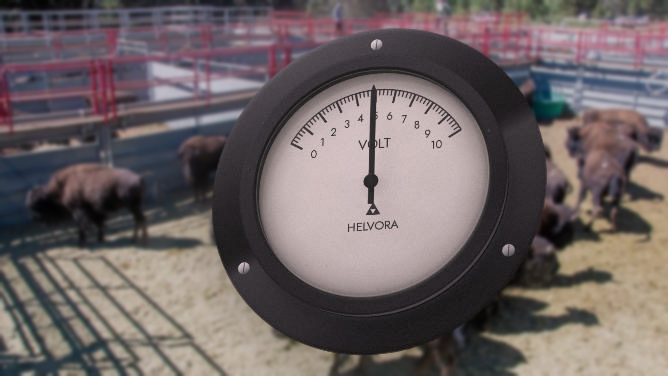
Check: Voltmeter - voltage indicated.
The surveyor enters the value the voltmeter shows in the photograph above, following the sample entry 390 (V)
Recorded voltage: 5 (V)
